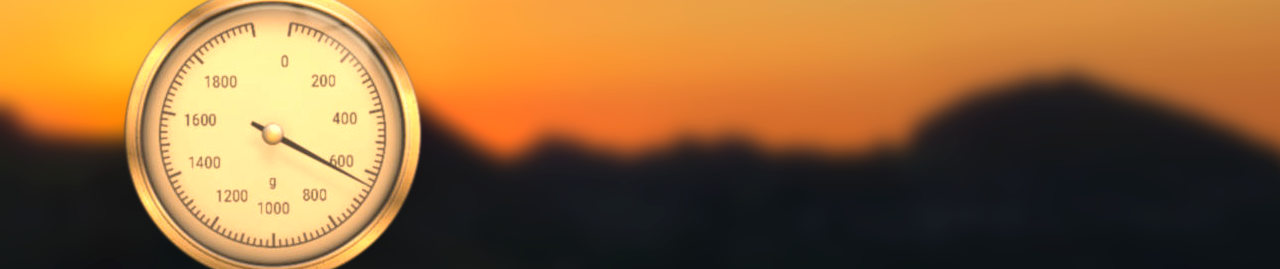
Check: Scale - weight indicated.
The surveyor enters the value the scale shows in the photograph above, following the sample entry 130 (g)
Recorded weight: 640 (g)
